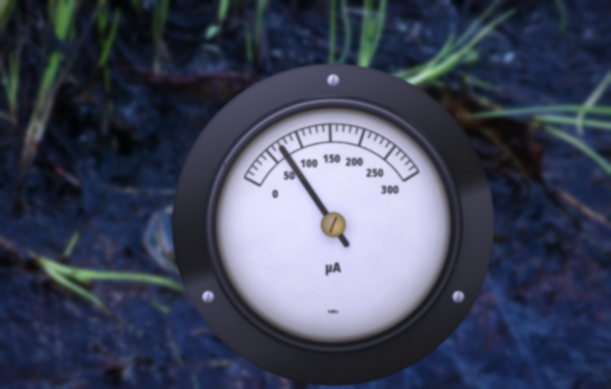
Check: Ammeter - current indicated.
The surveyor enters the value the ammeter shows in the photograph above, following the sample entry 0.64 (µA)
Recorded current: 70 (µA)
